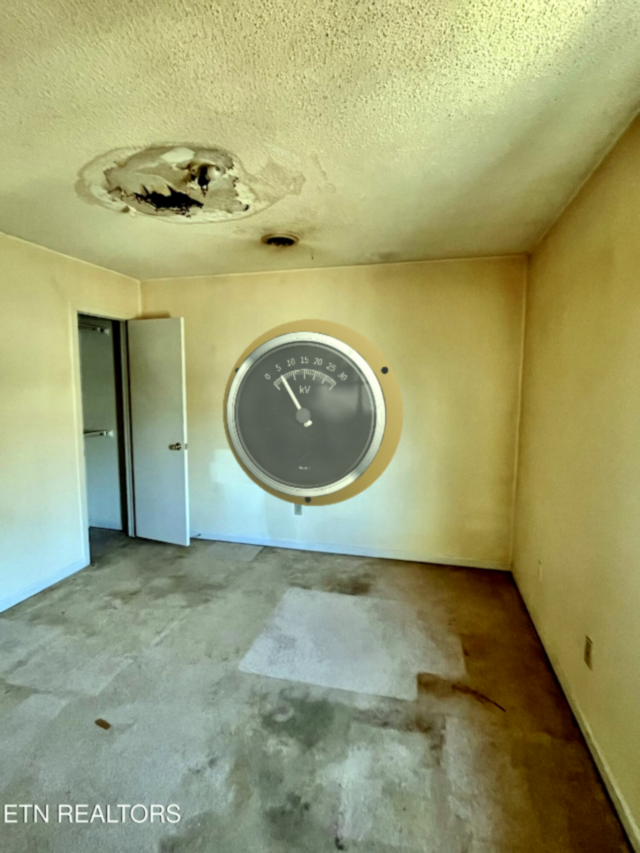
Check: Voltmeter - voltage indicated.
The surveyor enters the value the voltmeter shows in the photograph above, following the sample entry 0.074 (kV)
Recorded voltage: 5 (kV)
